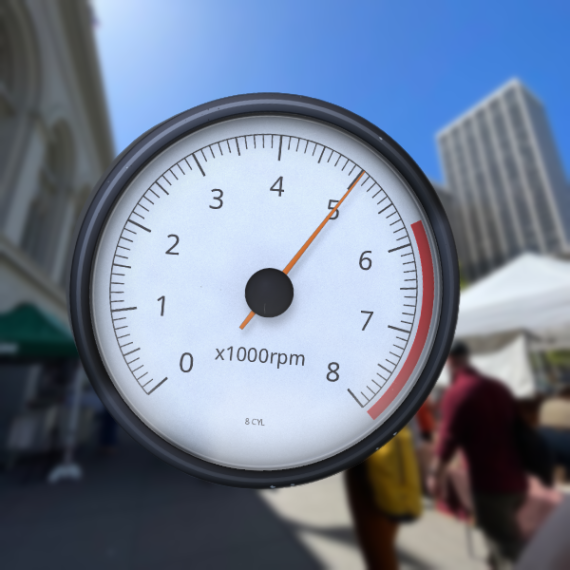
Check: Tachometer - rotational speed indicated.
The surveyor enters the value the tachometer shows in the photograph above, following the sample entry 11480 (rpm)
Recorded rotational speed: 5000 (rpm)
